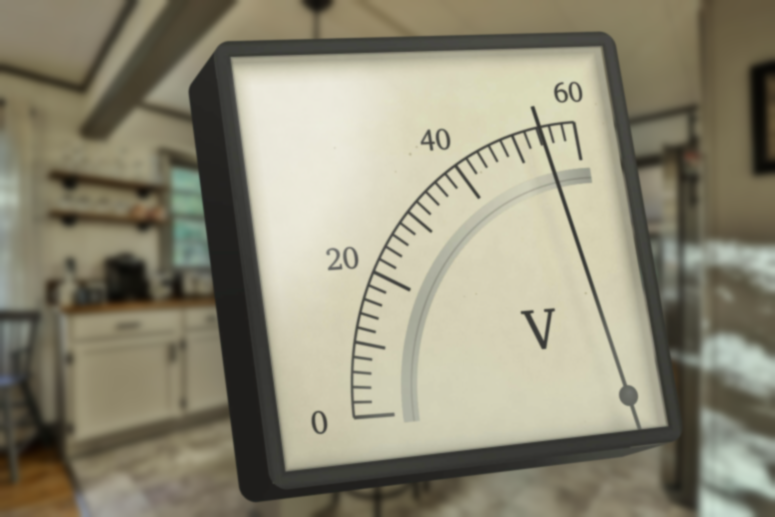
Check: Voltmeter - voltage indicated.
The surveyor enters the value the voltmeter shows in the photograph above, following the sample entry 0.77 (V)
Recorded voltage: 54 (V)
